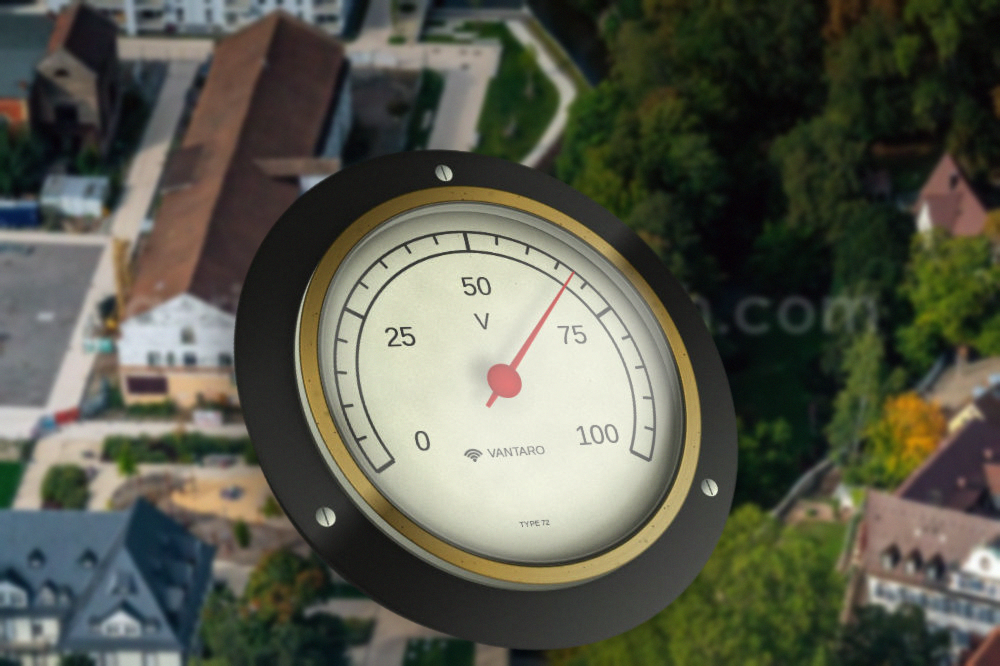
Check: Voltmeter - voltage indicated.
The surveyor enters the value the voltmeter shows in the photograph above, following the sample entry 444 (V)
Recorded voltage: 67.5 (V)
